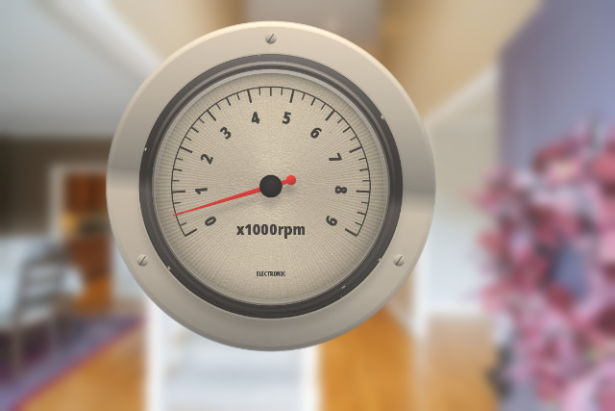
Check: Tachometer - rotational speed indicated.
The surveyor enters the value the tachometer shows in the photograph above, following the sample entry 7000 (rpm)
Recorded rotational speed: 500 (rpm)
